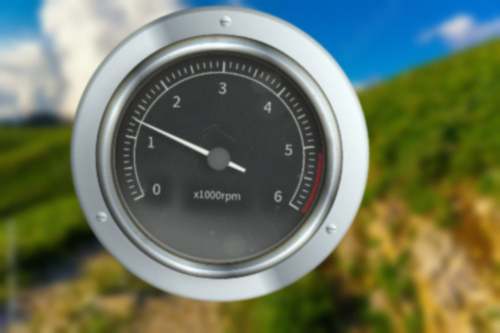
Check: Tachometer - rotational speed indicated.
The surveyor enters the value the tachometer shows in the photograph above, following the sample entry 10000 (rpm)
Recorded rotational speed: 1300 (rpm)
